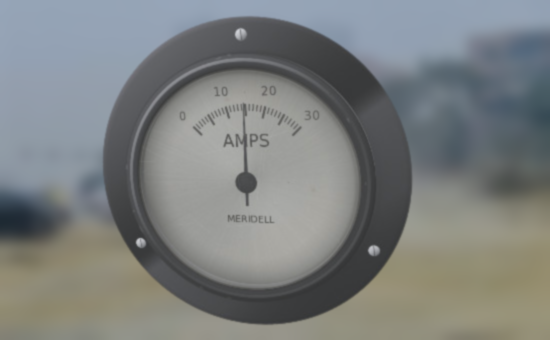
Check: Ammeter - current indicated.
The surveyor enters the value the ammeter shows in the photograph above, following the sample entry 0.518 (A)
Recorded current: 15 (A)
